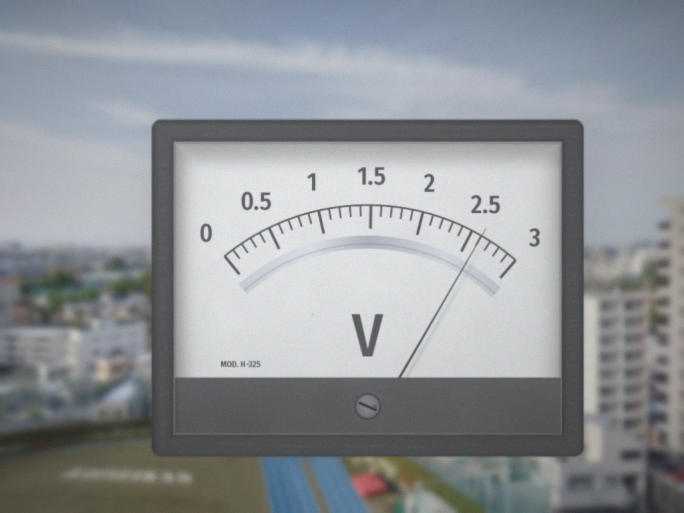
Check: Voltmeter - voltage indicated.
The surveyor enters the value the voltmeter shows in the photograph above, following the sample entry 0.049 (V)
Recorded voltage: 2.6 (V)
